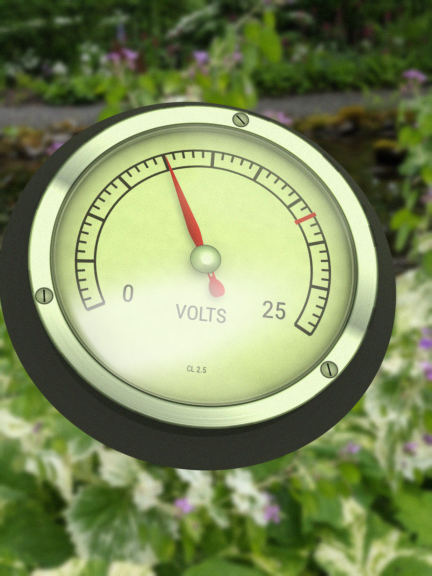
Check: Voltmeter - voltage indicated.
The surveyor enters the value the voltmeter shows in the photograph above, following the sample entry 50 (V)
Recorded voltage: 10 (V)
